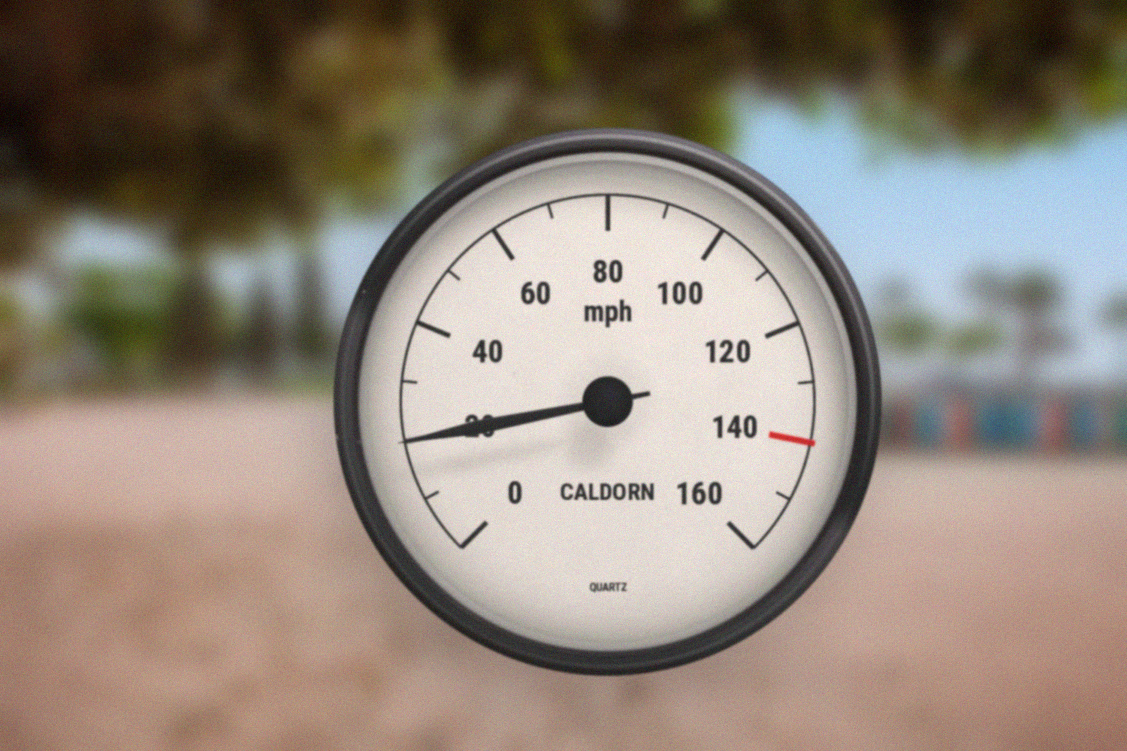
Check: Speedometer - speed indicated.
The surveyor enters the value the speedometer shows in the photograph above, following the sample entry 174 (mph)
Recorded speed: 20 (mph)
